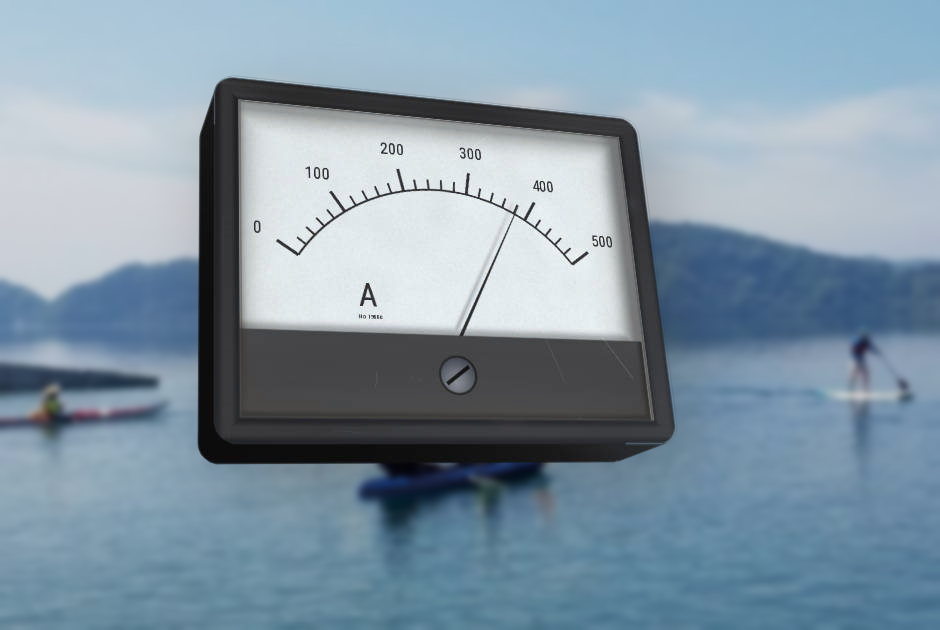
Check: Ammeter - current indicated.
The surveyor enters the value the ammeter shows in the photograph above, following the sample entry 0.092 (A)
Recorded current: 380 (A)
